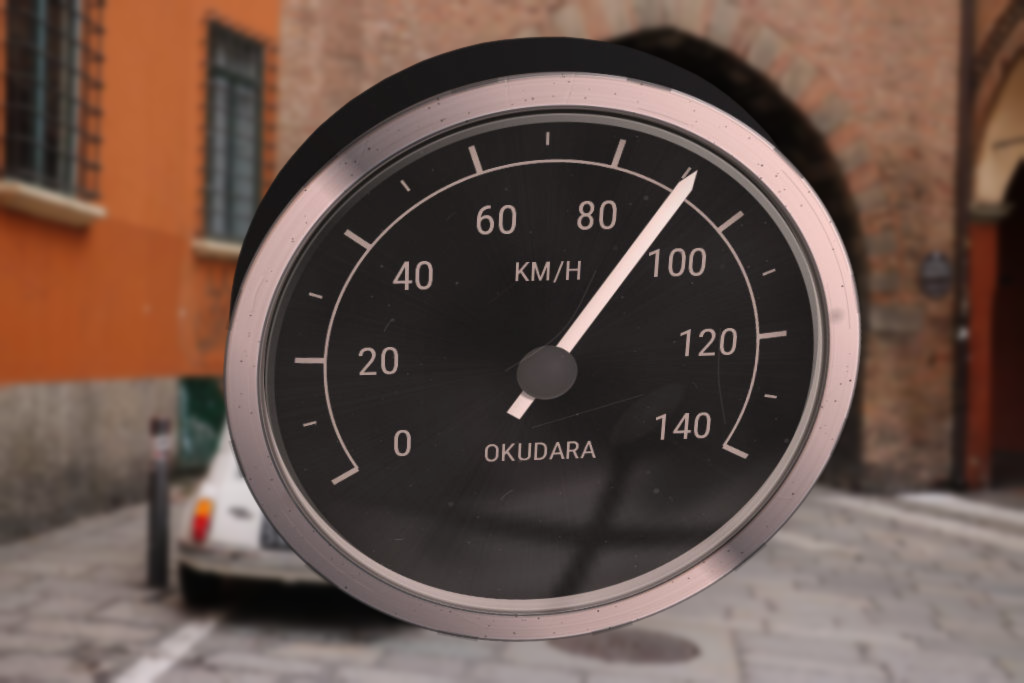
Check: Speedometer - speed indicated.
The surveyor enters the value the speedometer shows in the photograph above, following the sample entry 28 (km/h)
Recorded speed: 90 (km/h)
